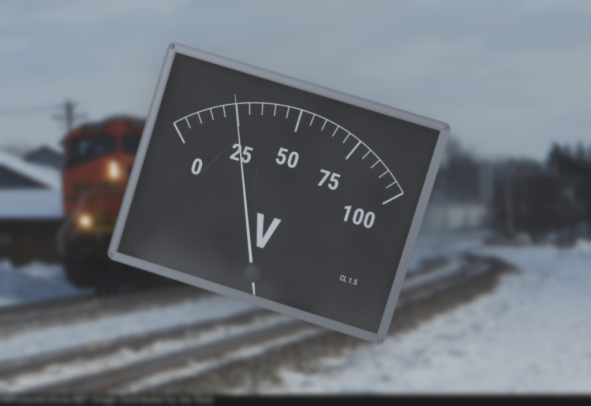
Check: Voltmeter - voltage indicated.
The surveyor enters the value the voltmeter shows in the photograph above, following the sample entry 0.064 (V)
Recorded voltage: 25 (V)
